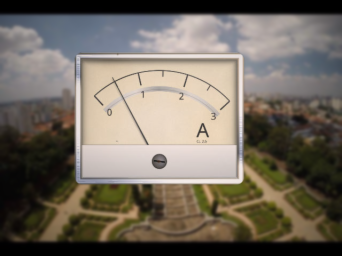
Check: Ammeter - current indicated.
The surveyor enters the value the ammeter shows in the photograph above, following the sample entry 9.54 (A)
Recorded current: 0.5 (A)
